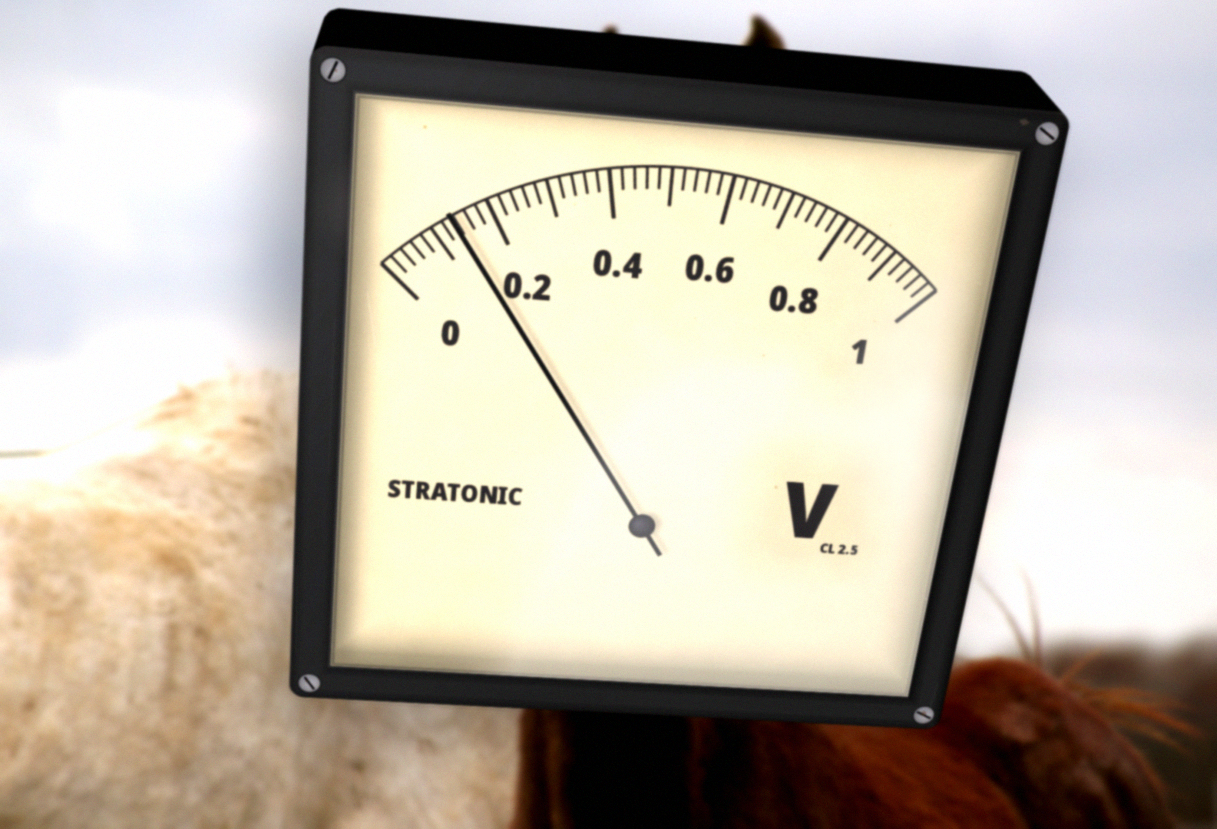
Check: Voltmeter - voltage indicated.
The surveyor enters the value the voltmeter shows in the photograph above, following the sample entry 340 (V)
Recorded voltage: 0.14 (V)
